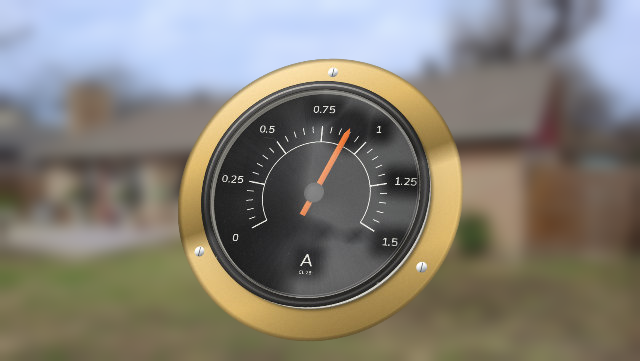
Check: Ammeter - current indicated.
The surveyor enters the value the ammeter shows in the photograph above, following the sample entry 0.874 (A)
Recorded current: 0.9 (A)
